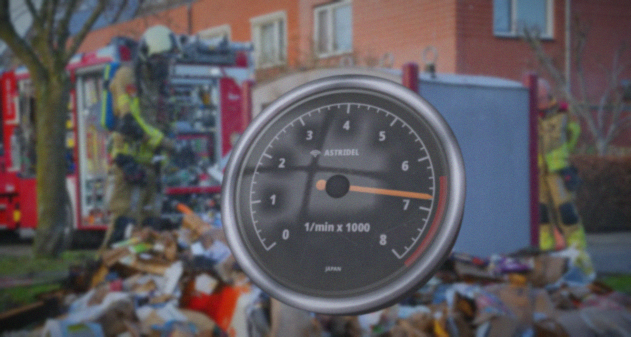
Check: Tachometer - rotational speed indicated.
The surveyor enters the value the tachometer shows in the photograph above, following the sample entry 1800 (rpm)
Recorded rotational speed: 6800 (rpm)
